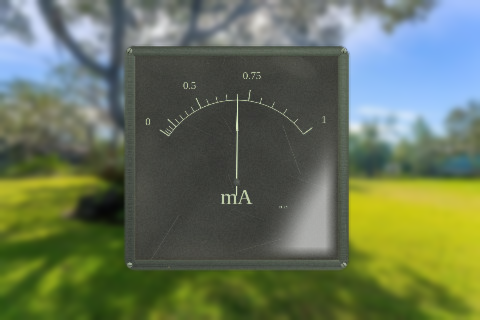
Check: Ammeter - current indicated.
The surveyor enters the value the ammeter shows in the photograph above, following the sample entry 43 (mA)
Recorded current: 0.7 (mA)
